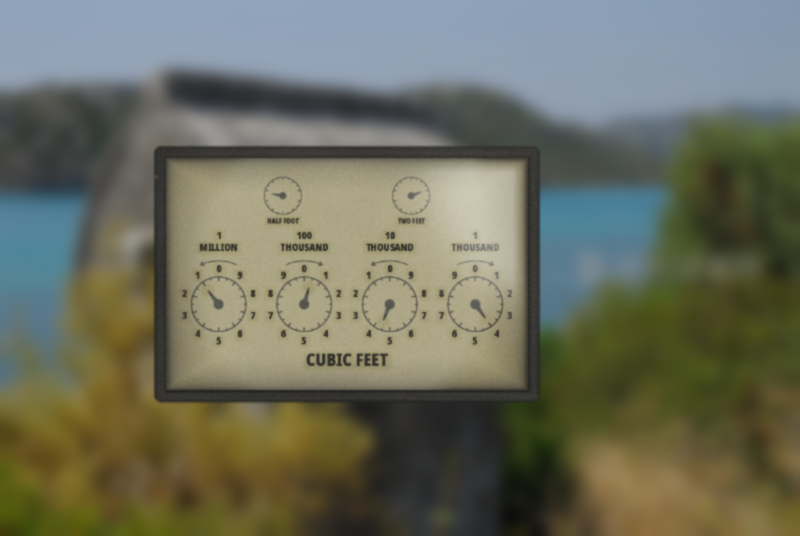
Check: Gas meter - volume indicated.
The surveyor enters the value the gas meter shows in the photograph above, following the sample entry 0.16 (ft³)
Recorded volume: 104400 (ft³)
